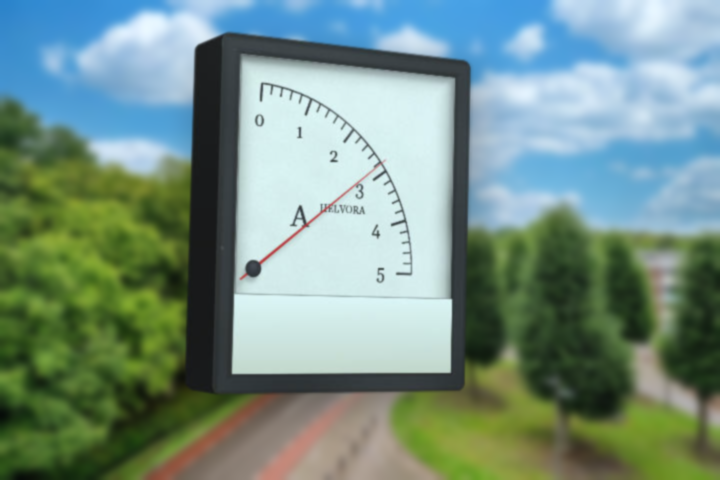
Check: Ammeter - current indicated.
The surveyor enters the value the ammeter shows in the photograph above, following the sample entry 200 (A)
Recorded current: 2.8 (A)
